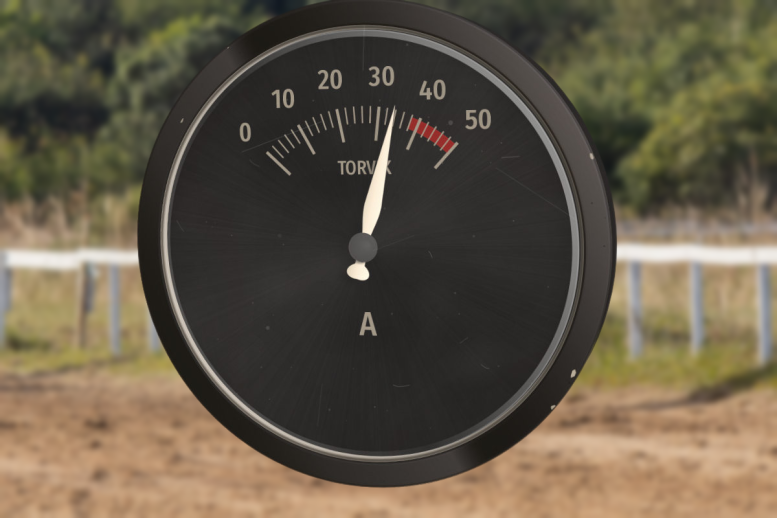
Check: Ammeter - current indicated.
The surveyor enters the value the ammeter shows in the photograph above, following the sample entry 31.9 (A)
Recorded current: 34 (A)
